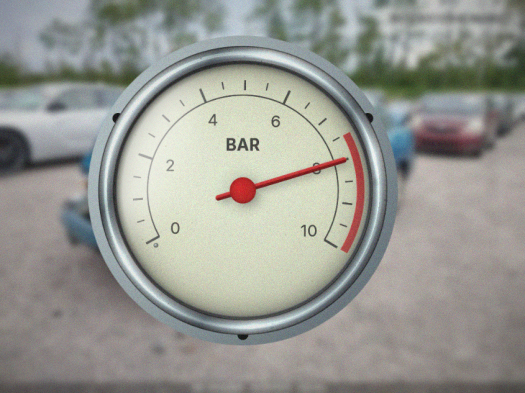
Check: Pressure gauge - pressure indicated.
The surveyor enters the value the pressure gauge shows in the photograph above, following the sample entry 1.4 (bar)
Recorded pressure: 8 (bar)
